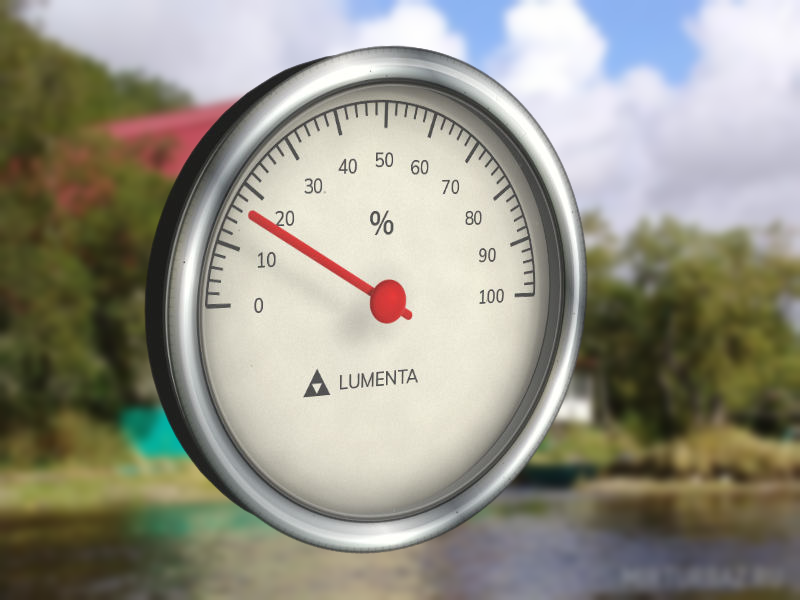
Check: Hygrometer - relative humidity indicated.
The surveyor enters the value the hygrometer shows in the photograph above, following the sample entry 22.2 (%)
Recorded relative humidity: 16 (%)
